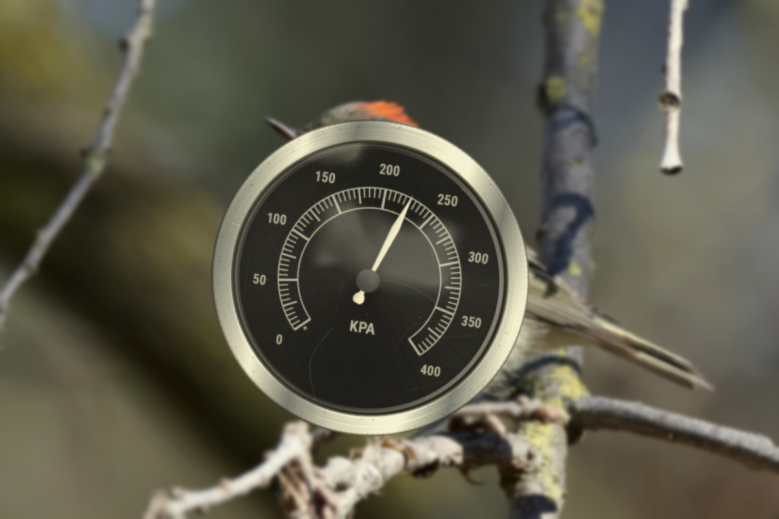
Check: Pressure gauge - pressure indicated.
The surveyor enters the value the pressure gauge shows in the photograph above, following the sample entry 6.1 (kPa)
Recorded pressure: 225 (kPa)
